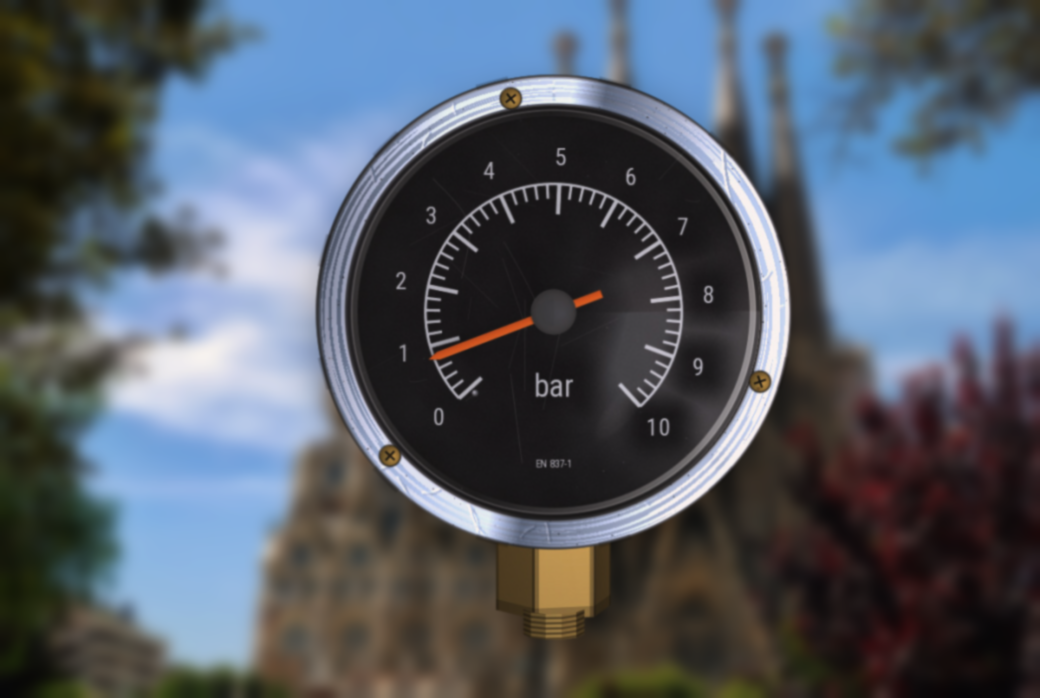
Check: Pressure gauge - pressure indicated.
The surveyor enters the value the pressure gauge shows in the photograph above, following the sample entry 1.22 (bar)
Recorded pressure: 0.8 (bar)
